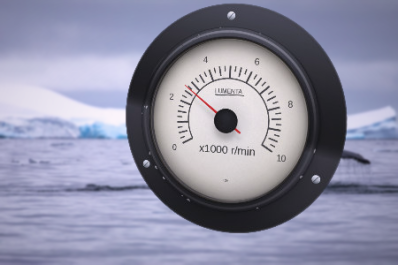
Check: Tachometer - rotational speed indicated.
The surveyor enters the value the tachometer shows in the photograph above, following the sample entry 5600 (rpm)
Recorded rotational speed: 2750 (rpm)
